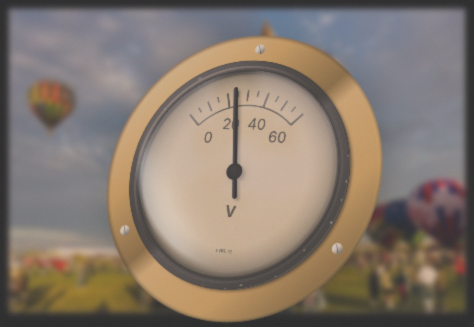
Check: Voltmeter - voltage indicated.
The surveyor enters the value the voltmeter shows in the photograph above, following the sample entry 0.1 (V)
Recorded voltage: 25 (V)
